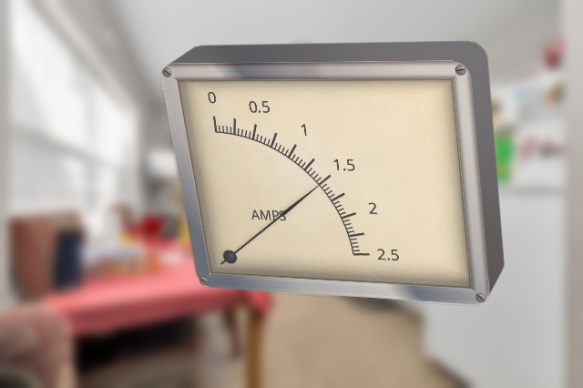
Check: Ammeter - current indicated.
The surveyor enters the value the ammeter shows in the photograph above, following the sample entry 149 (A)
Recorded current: 1.5 (A)
